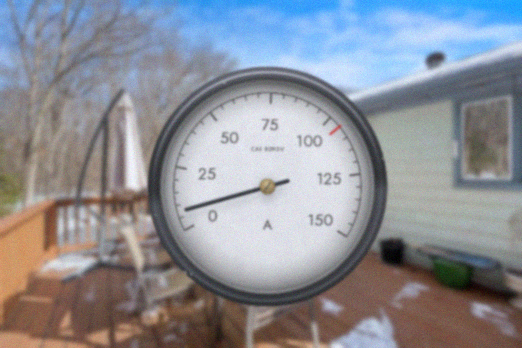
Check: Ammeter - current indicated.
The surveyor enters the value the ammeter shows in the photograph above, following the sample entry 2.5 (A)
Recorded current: 7.5 (A)
